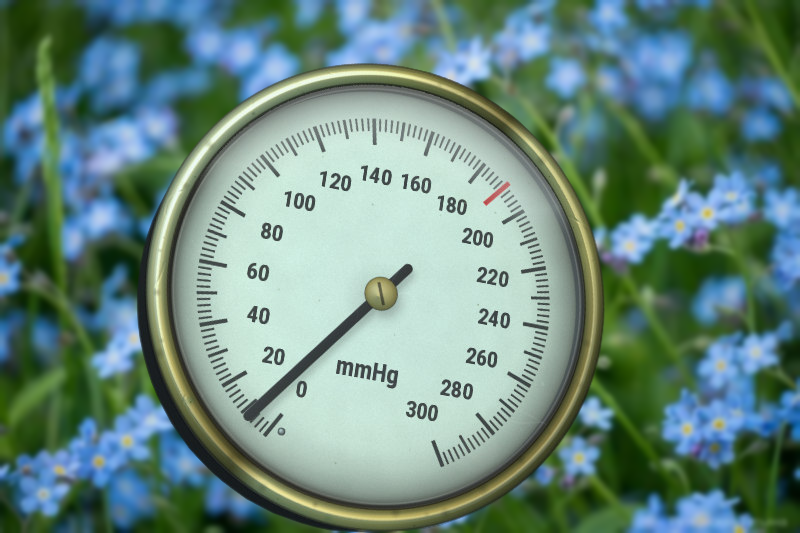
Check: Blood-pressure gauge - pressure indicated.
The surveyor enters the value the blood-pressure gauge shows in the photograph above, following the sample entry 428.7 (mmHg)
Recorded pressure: 8 (mmHg)
